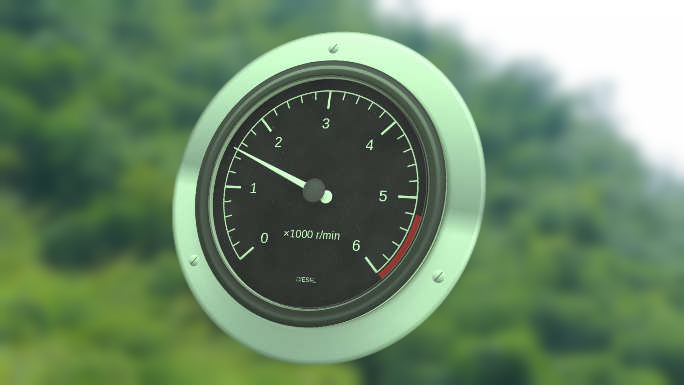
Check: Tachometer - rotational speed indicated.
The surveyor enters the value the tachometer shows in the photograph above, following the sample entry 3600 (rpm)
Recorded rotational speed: 1500 (rpm)
